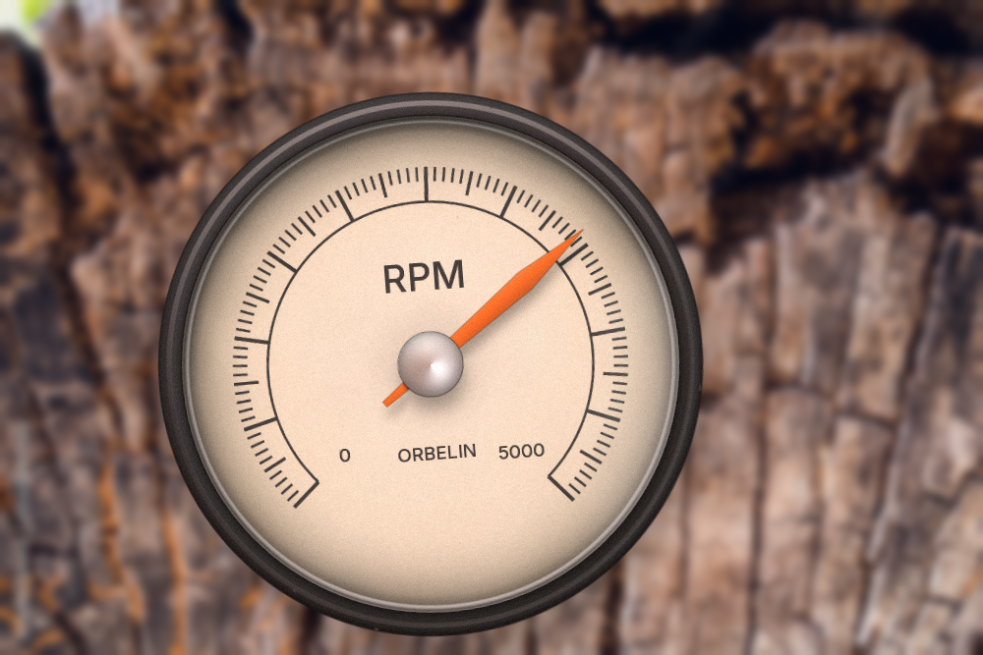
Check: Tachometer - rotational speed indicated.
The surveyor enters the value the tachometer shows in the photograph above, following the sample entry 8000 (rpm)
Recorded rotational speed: 3425 (rpm)
